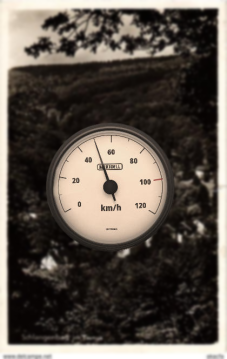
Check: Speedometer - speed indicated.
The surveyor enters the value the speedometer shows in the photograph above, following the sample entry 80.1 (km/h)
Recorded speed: 50 (km/h)
